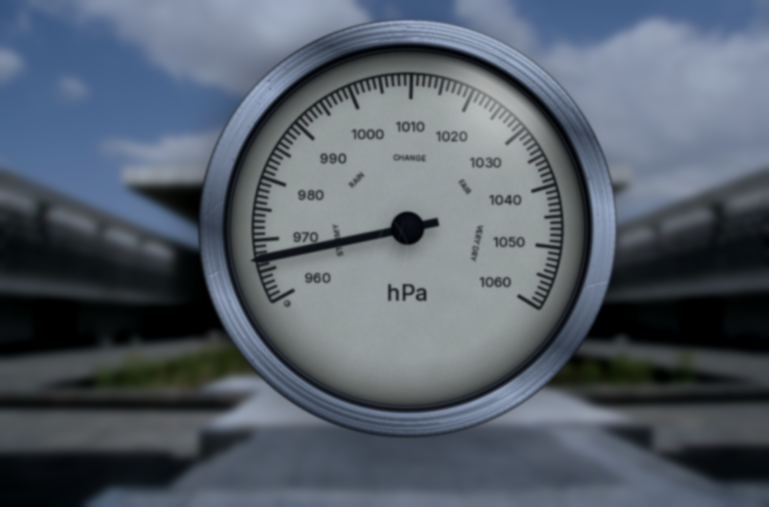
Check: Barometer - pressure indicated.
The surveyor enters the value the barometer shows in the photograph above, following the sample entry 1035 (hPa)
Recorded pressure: 967 (hPa)
